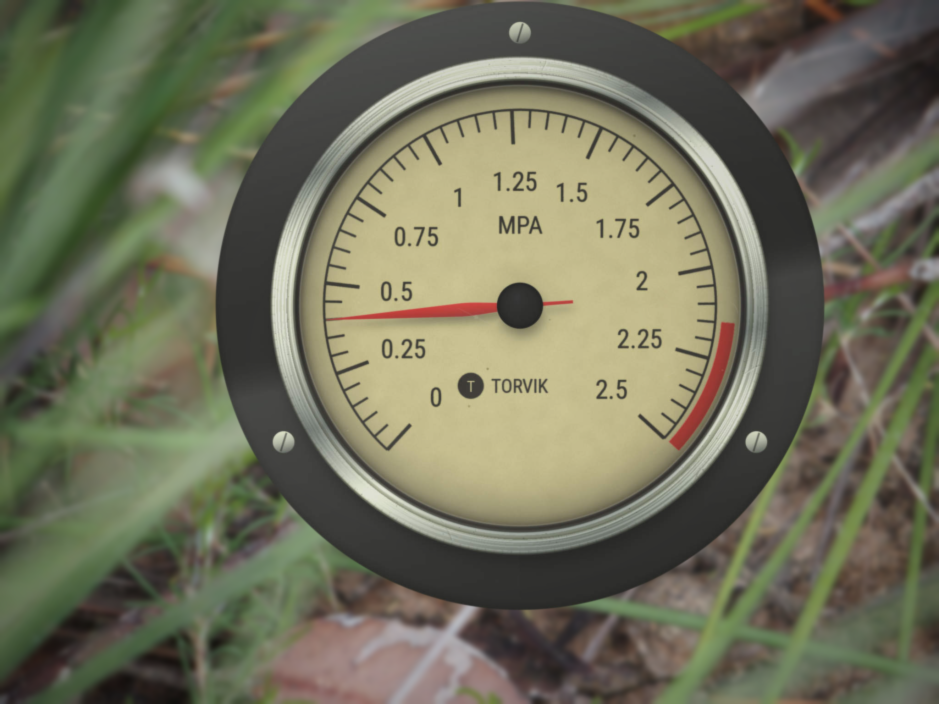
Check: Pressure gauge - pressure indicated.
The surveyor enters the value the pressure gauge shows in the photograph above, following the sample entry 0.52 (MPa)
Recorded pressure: 0.4 (MPa)
